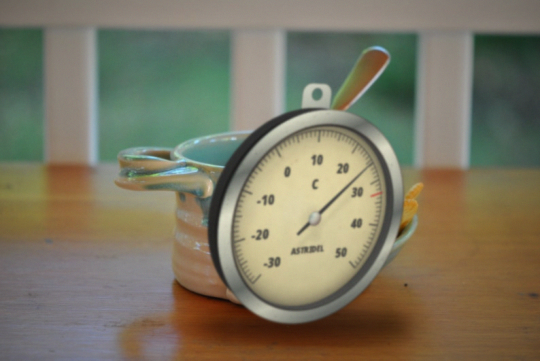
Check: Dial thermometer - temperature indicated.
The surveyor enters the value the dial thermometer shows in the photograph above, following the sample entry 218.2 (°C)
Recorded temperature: 25 (°C)
